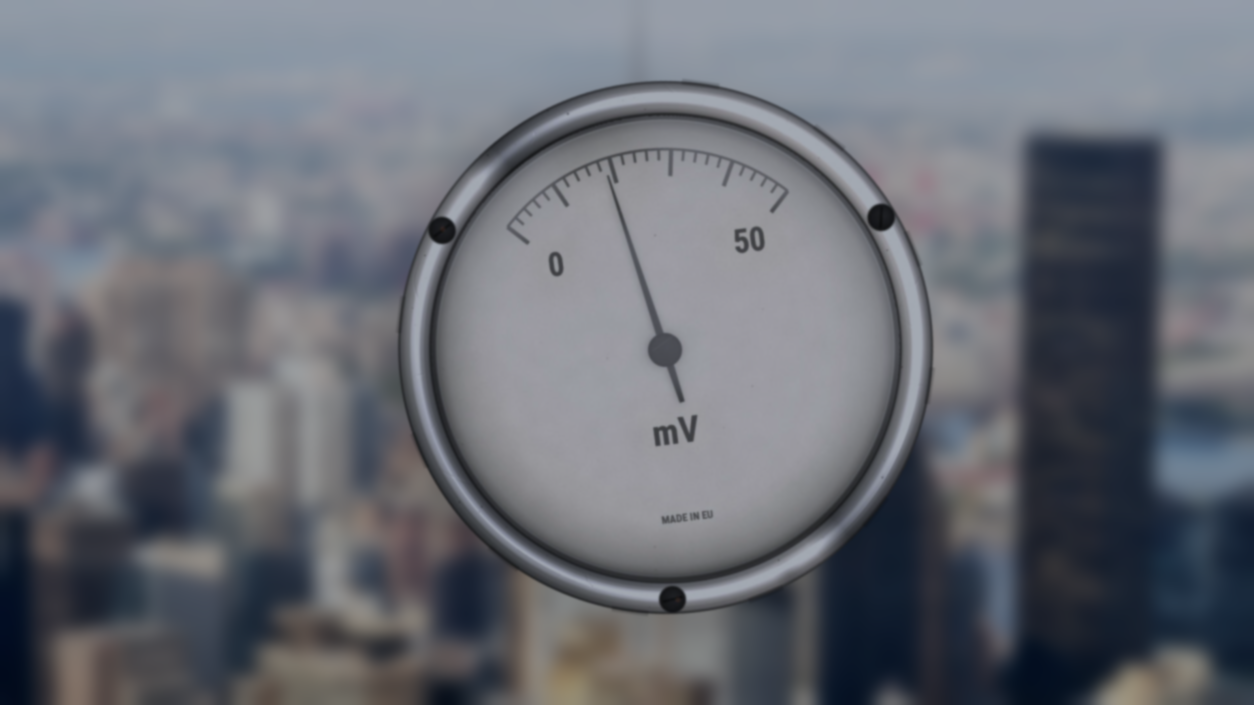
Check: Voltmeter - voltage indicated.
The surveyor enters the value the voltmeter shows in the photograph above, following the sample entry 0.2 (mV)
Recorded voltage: 19 (mV)
